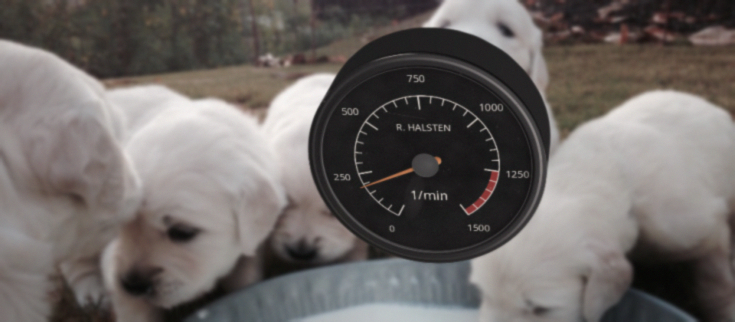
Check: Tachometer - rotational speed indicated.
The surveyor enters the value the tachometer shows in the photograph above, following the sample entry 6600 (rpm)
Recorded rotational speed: 200 (rpm)
